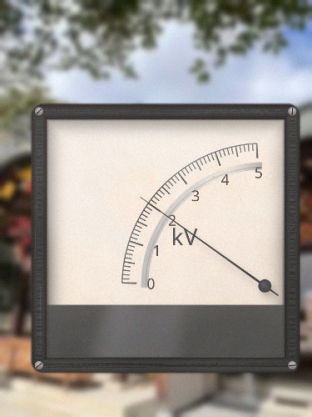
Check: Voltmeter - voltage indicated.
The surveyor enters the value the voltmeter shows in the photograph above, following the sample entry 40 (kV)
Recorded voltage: 2 (kV)
